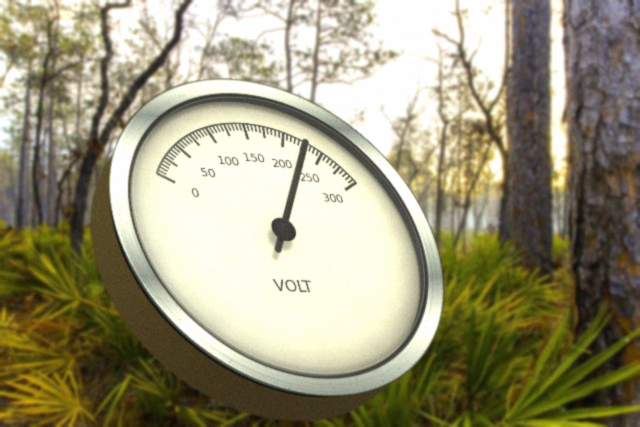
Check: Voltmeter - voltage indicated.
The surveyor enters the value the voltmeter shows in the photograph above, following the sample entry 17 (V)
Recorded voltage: 225 (V)
